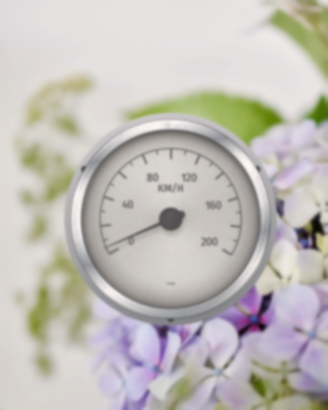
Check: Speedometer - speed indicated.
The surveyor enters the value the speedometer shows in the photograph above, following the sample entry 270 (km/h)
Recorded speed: 5 (km/h)
